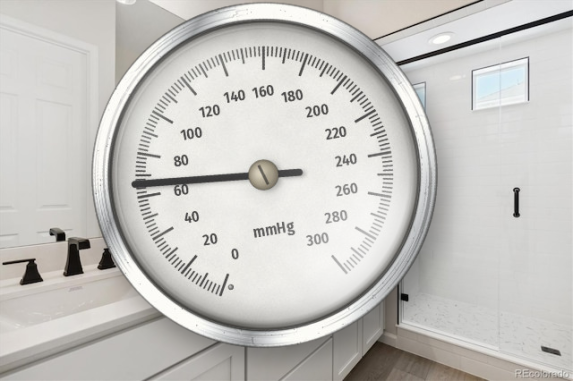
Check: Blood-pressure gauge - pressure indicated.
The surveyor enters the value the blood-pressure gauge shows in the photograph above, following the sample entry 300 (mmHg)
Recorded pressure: 66 (mmHg)
